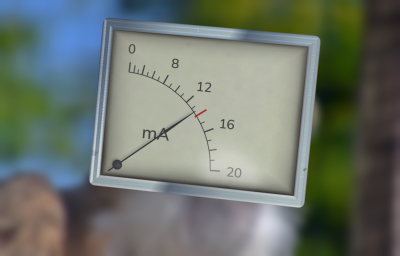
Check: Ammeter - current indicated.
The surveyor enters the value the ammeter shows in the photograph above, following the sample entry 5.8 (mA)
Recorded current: 13.5 (mA)
